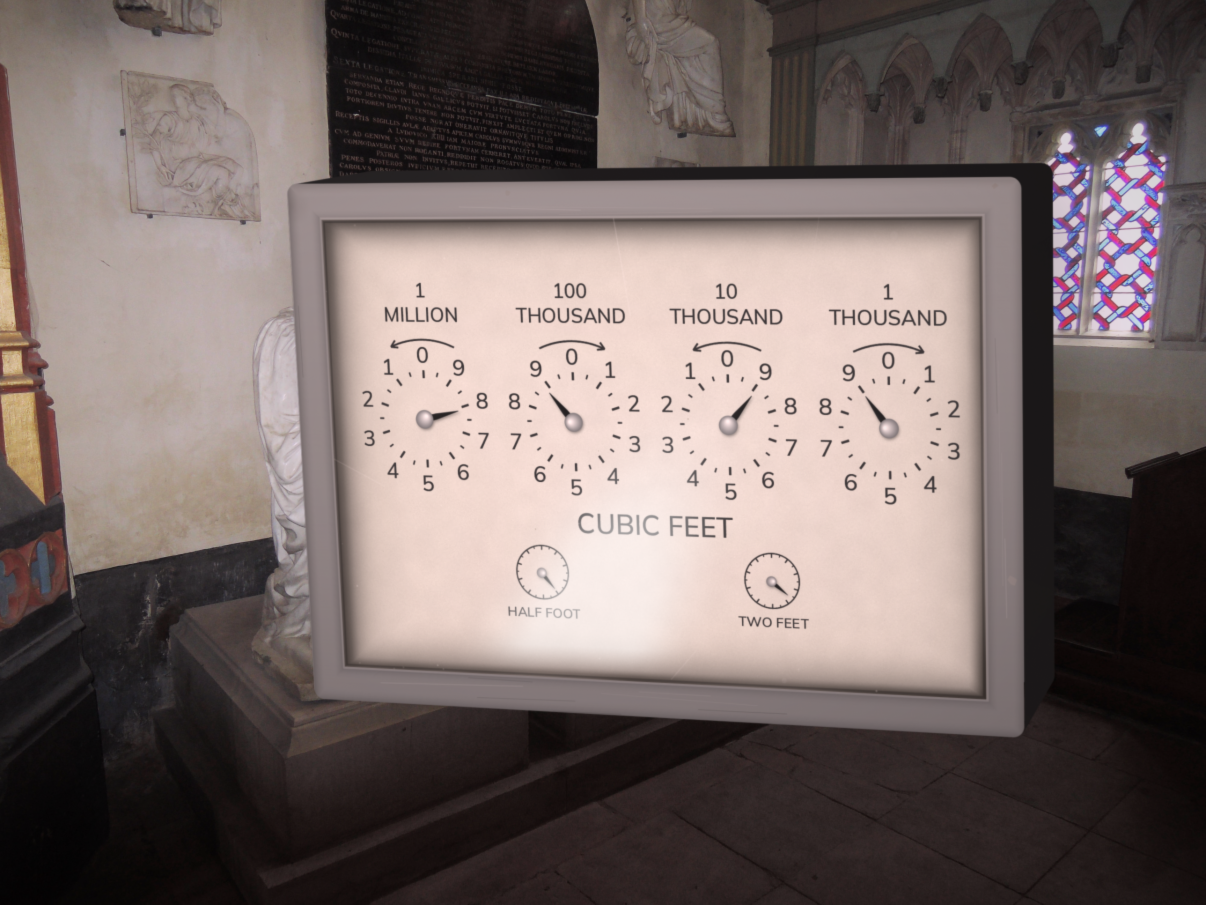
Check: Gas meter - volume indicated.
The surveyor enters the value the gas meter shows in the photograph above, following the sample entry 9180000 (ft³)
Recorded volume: 788900 (ft³)
